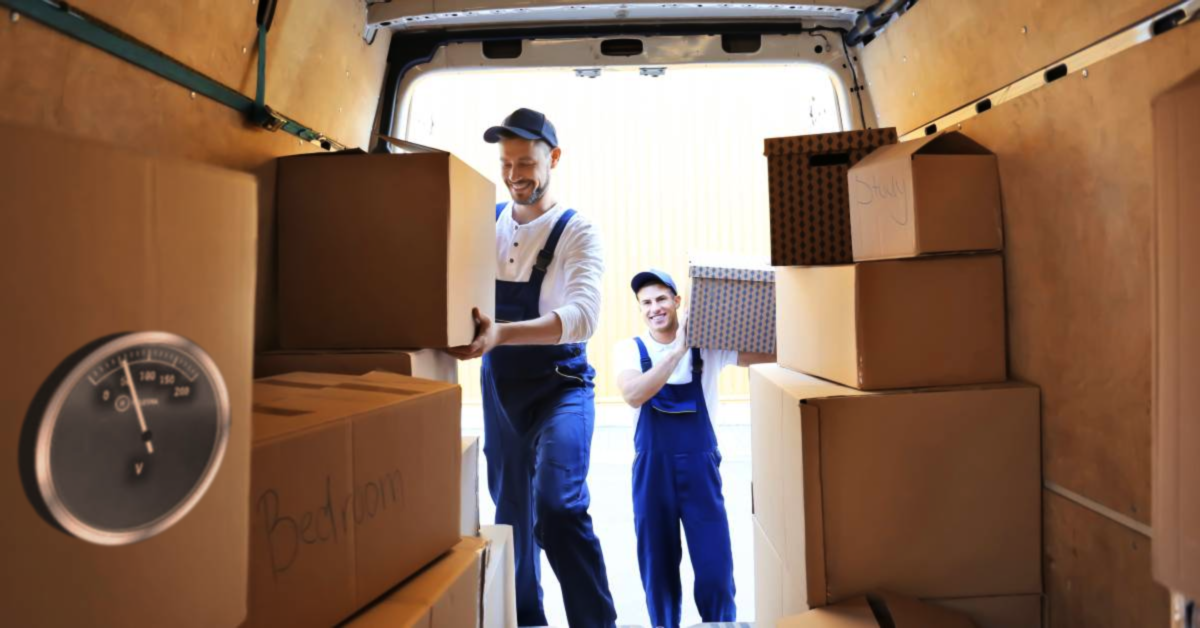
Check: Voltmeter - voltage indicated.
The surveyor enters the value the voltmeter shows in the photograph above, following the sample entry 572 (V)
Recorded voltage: 50 (V)
